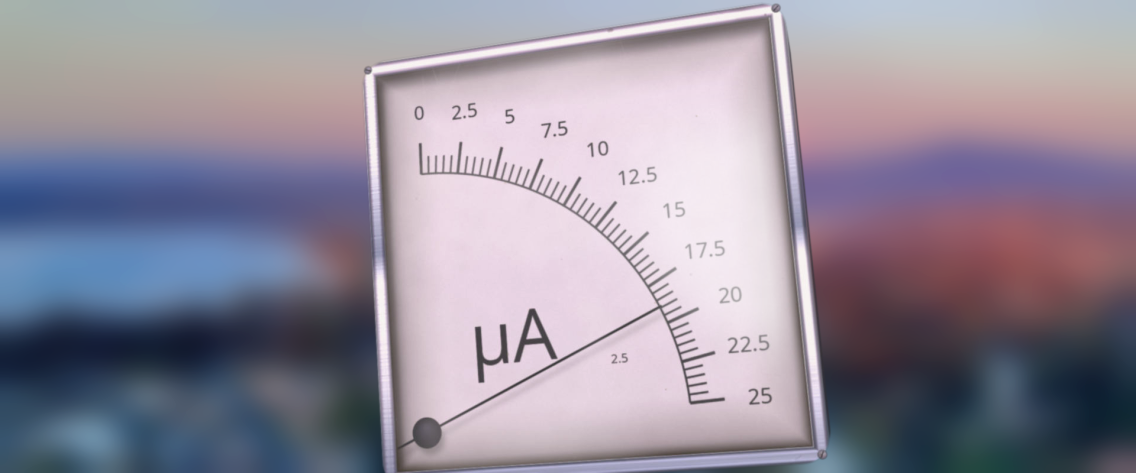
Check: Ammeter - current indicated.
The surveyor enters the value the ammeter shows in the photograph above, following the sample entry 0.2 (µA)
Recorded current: 19 (µA)
